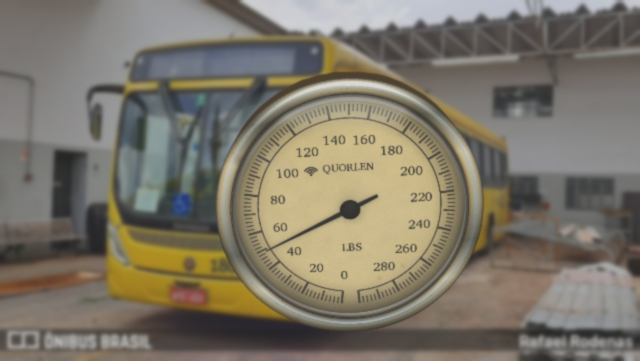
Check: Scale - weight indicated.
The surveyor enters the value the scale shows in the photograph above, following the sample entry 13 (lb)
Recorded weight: 50 (lb)
